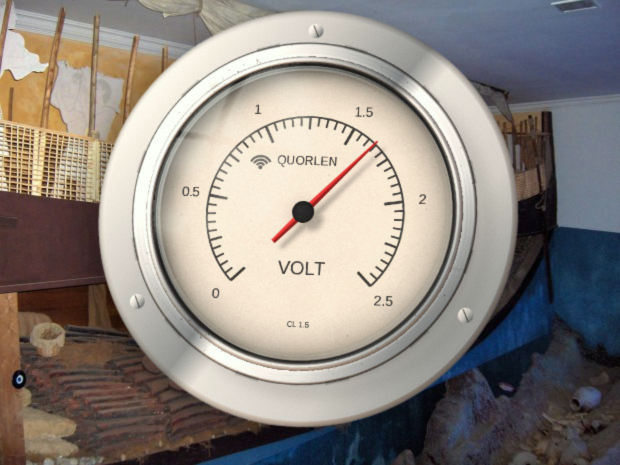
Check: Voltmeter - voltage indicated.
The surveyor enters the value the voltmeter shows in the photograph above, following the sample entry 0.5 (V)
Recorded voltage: 1.65 (V)
